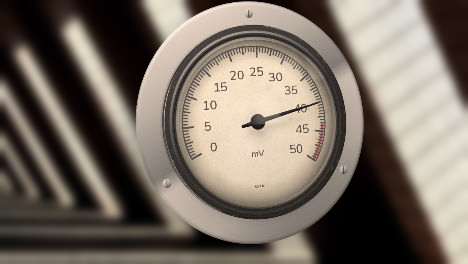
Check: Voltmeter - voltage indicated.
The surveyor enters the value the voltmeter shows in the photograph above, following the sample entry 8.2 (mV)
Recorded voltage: 40 (mV)
